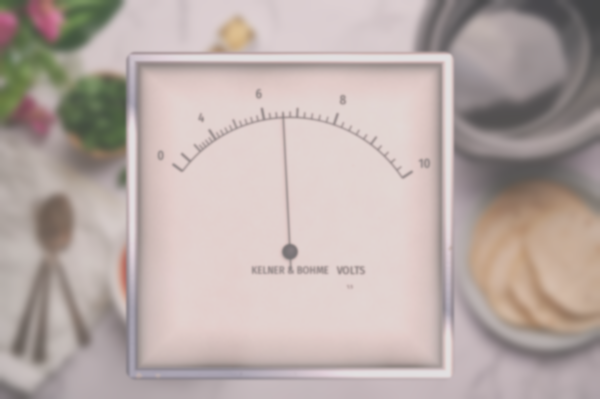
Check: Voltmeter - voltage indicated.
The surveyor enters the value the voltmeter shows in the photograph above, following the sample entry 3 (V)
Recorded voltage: 6.6 (V)
